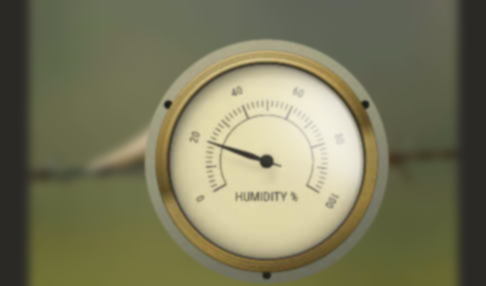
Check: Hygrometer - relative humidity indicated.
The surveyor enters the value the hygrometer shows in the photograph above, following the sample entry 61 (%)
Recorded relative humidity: 20 (%)
